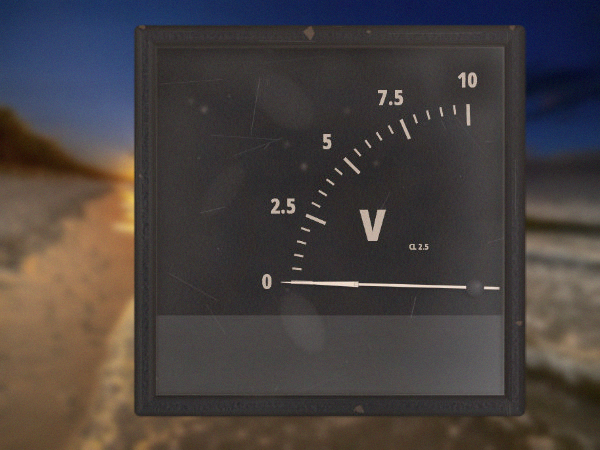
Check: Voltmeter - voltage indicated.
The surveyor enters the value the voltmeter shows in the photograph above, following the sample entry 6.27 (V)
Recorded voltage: 0 (V)
